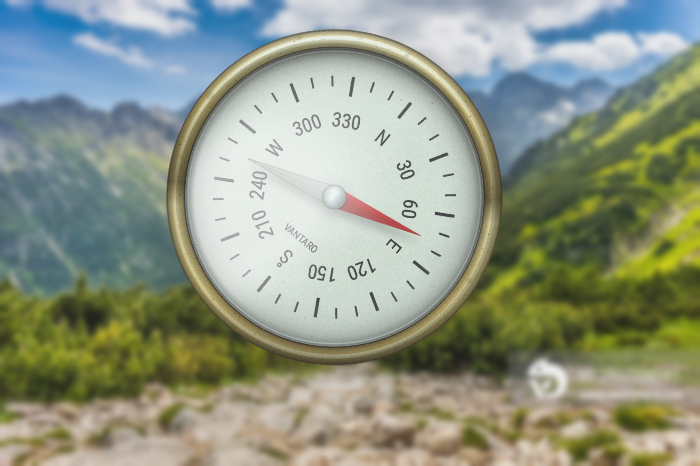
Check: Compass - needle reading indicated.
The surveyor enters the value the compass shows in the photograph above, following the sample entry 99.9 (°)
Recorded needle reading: 75 (°)
